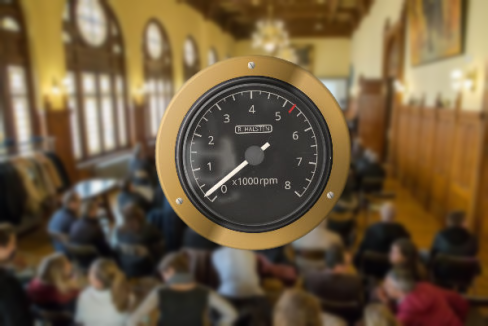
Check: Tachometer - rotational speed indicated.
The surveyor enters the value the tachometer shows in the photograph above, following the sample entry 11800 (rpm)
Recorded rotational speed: 250 (rpm)
